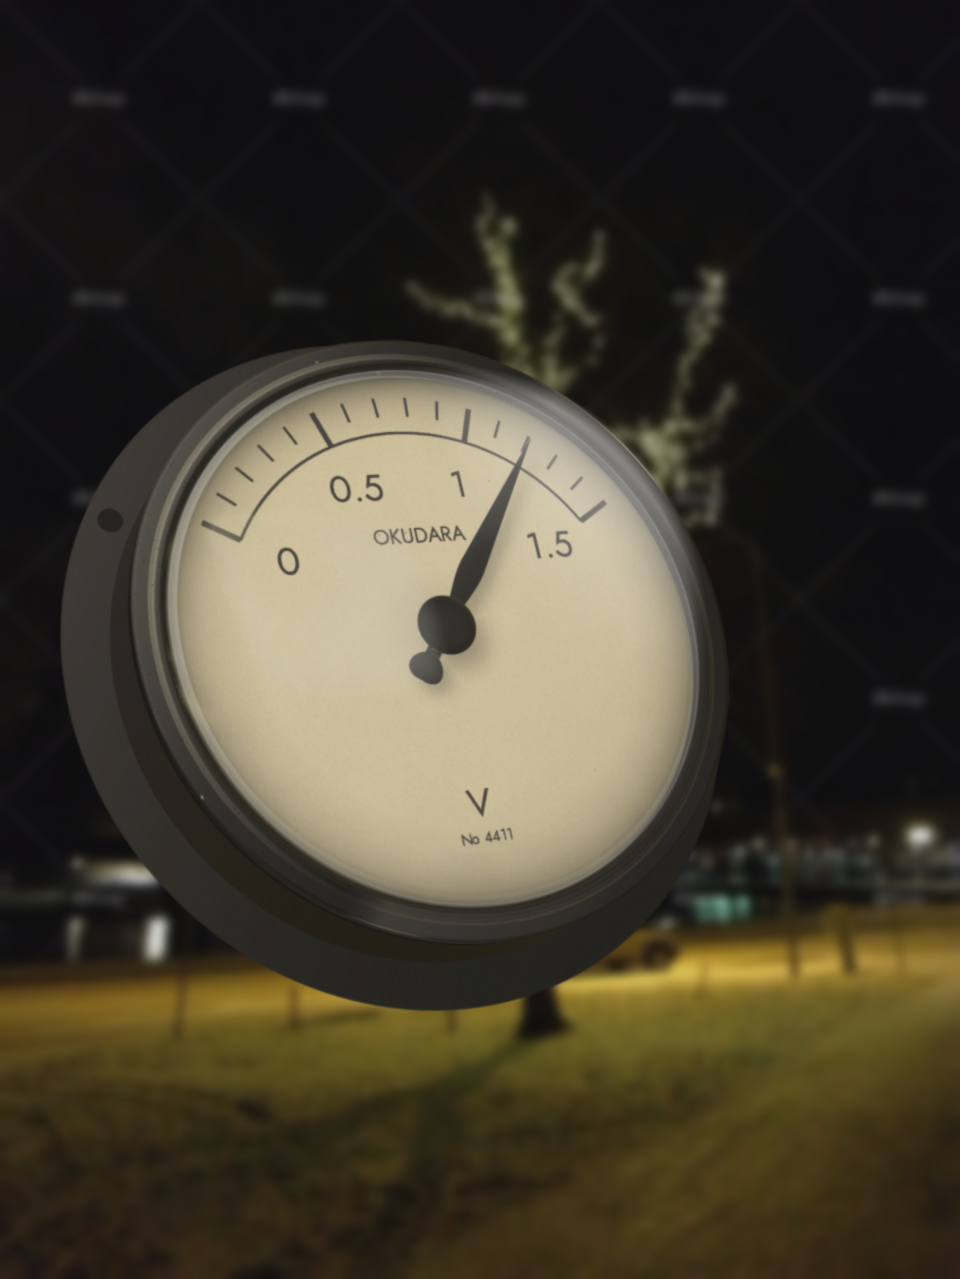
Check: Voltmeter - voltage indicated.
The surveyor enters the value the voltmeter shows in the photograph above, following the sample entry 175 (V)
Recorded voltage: 1.2 (V)
